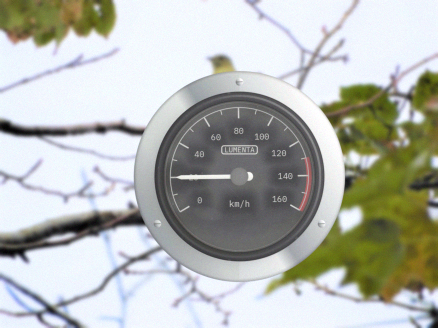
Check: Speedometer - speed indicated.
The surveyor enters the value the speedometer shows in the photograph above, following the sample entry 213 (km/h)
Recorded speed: 20 (km/h)
